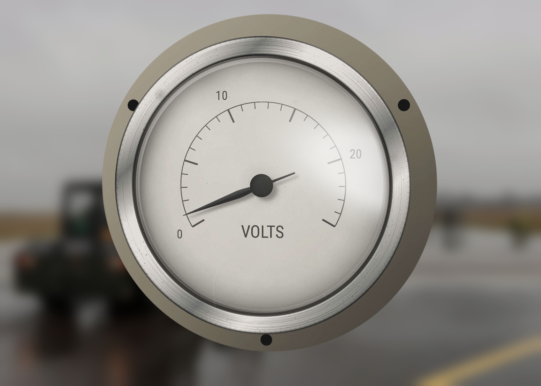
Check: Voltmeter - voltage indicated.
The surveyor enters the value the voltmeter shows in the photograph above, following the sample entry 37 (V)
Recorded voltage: 1 (V)
